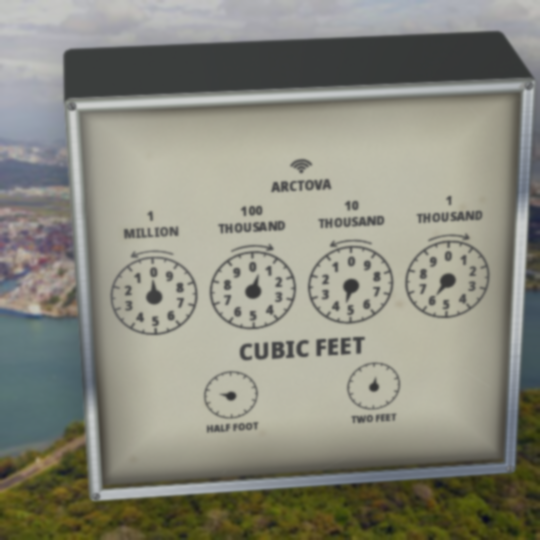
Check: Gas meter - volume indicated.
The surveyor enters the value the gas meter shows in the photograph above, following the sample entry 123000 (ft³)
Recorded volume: 4600 (ft³)
